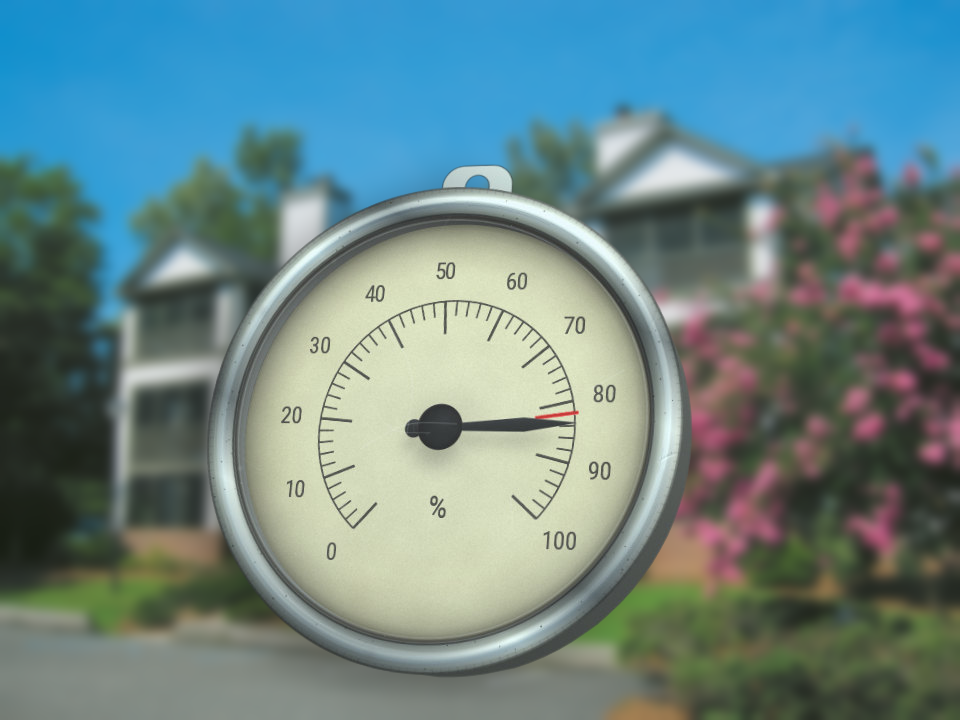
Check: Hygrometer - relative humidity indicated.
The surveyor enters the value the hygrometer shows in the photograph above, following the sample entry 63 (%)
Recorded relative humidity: 84 (%)
